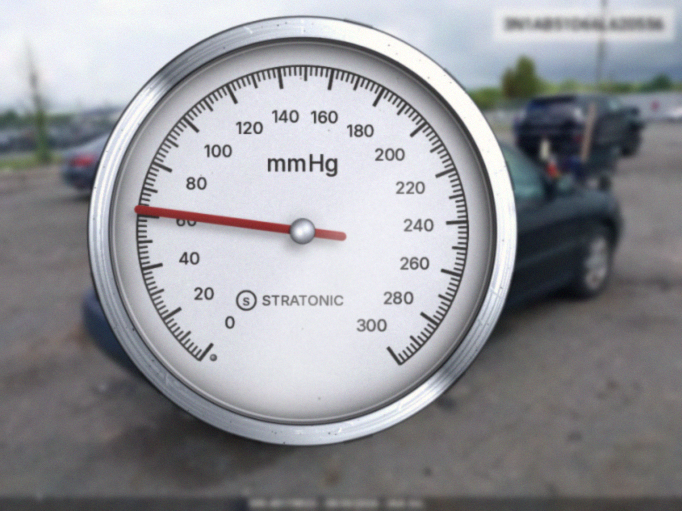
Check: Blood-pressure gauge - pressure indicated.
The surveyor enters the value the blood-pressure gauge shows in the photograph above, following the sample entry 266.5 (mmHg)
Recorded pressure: 62 (mmHg)
